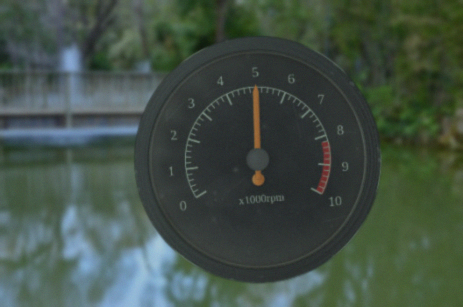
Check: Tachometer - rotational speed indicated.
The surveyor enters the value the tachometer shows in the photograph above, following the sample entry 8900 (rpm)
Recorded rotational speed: 5000 (rpm)
